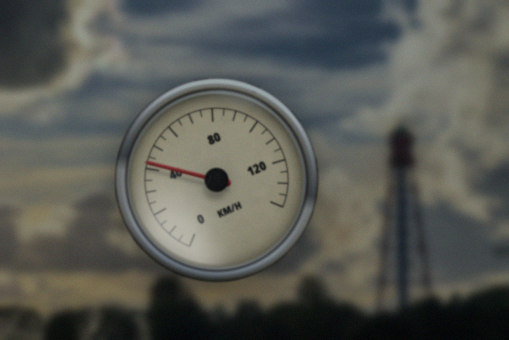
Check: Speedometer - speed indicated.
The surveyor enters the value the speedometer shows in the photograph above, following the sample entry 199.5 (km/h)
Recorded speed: 42.5 (km/h)
